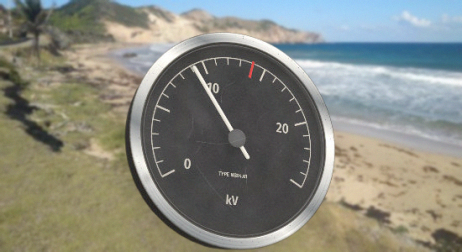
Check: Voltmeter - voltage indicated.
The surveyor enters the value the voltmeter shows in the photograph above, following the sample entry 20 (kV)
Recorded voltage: 9 (kV)
